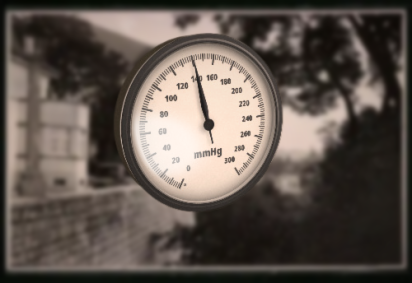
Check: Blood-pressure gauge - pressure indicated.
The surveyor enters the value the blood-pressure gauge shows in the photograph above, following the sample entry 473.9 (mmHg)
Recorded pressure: 140 (mmHg)
